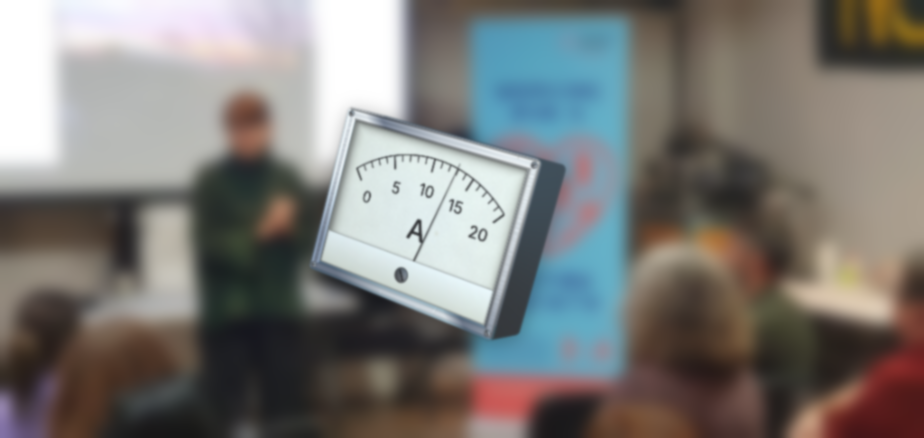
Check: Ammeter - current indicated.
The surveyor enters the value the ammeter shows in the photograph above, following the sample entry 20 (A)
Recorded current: 13 (A)
